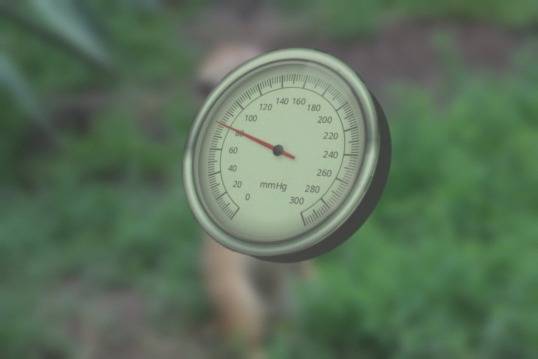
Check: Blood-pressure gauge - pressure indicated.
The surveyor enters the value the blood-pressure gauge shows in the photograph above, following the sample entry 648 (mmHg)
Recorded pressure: 80 (mmHg)
